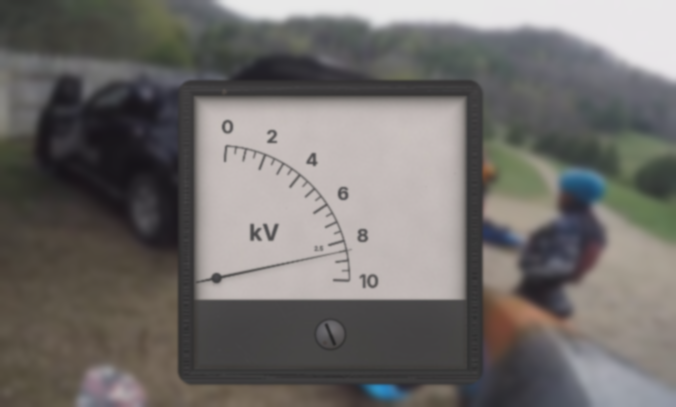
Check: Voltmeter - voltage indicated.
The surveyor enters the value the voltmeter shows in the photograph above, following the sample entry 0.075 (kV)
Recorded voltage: 8.5 (kV)
